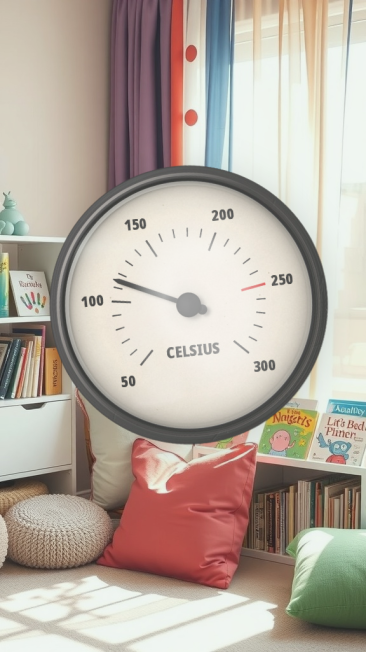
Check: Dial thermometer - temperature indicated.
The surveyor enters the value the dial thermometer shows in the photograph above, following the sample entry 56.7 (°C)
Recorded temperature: 115 (°C)
